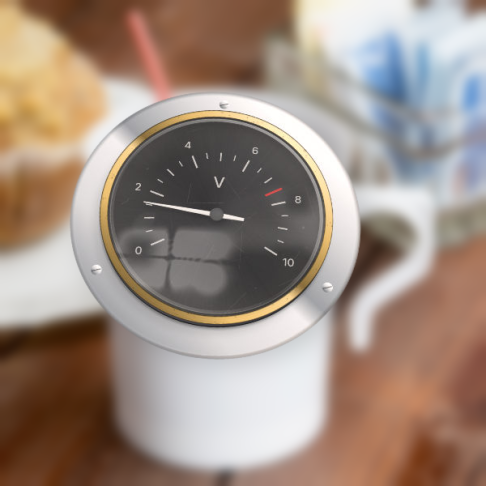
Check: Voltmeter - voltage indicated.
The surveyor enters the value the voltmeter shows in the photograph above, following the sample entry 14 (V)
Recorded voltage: 1.5 (V)
